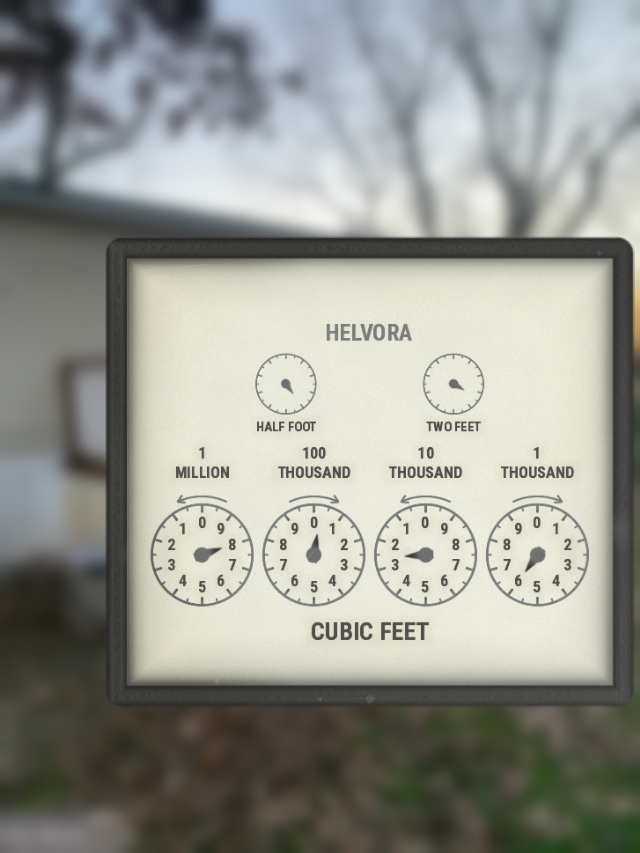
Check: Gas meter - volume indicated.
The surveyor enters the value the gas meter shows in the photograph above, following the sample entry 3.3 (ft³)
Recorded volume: 802600 (ft³)
